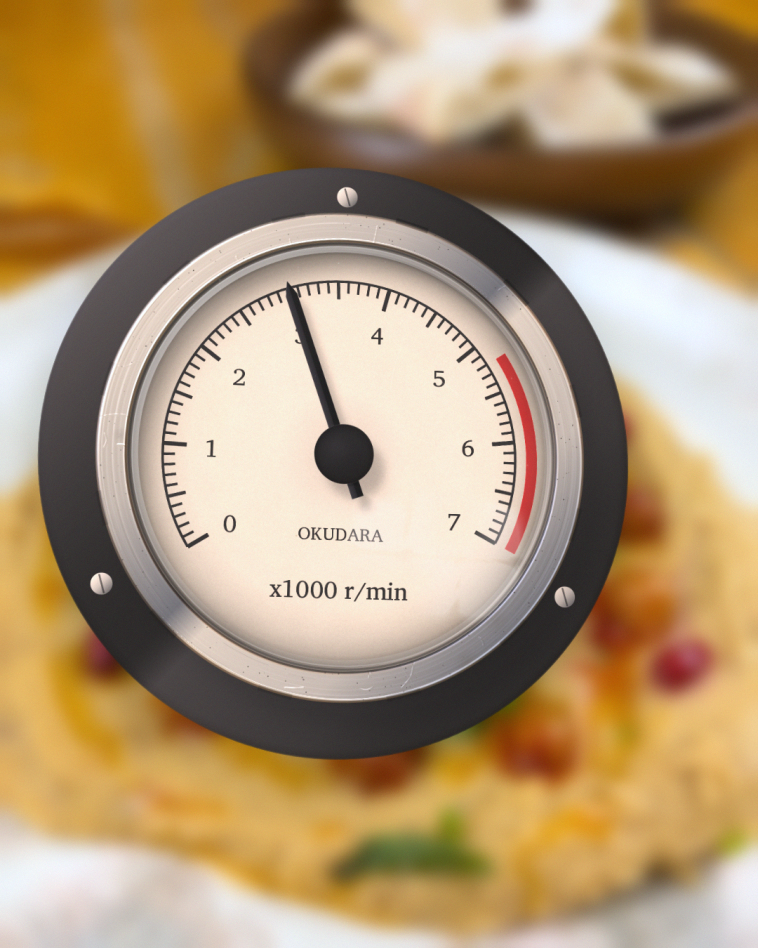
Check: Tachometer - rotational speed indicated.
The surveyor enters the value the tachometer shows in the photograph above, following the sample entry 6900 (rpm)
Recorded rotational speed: 3000 (rpm)
